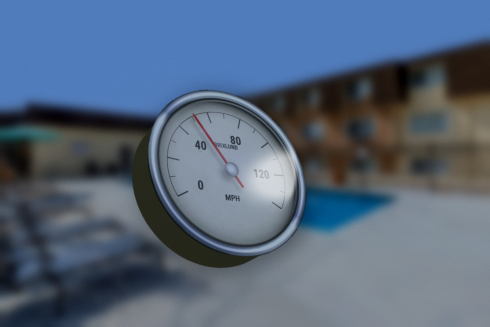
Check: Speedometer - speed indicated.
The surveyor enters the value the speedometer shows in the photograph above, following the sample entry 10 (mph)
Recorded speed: 50 (mph)
